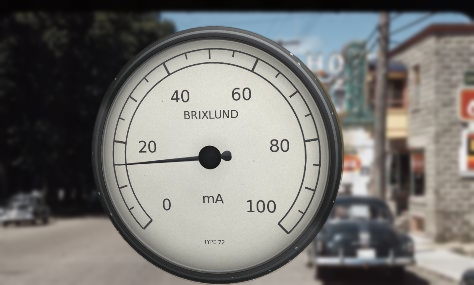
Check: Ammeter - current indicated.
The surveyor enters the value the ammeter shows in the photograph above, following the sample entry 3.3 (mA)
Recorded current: 15 (mA)
